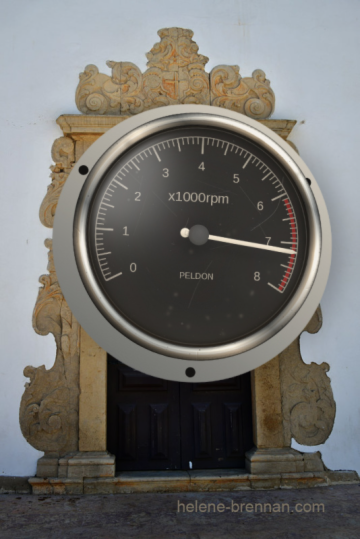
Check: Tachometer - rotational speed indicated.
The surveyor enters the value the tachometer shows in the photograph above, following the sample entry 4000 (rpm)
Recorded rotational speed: 7200 (rpm)
